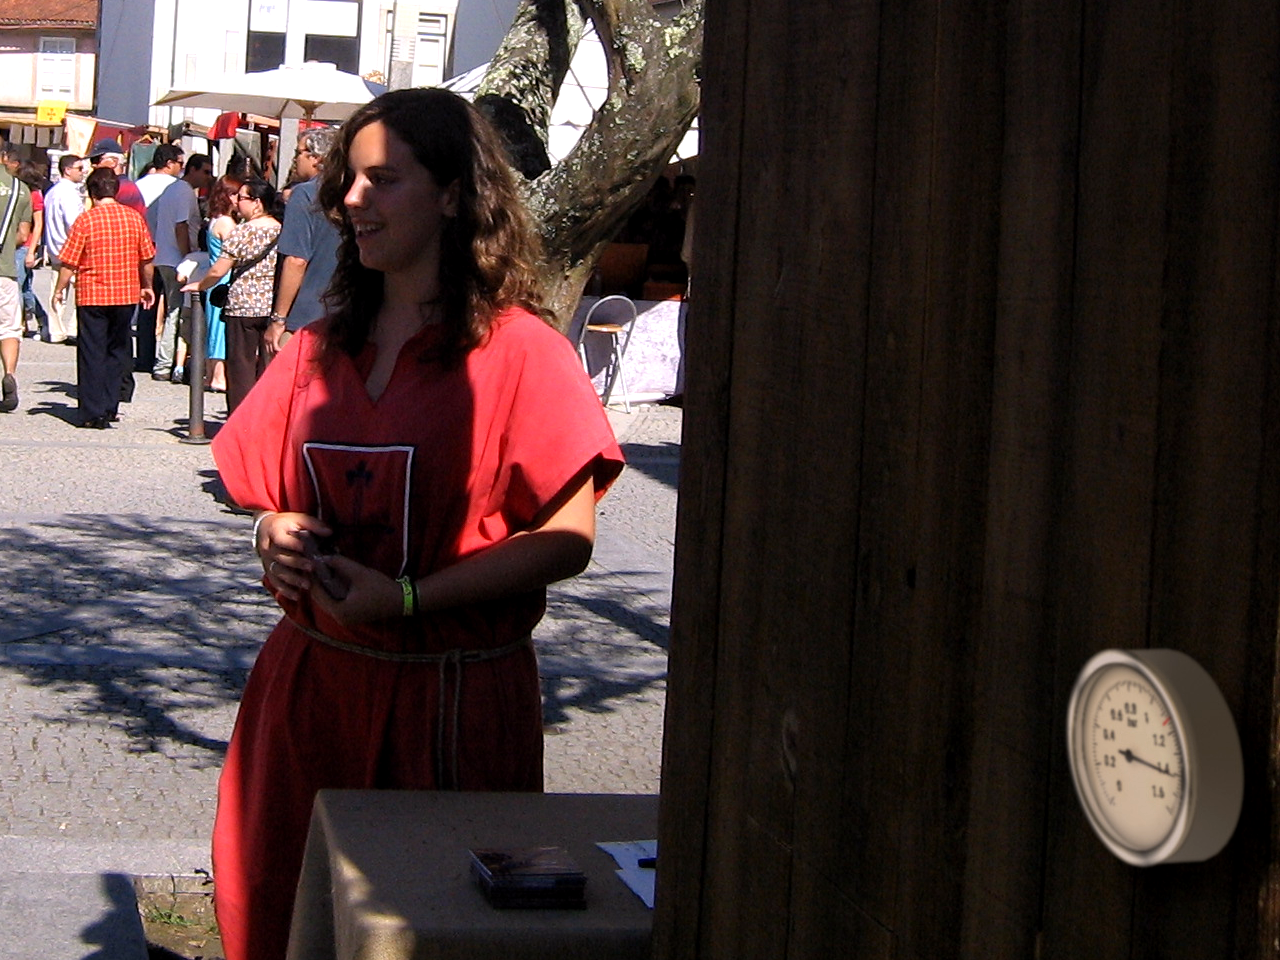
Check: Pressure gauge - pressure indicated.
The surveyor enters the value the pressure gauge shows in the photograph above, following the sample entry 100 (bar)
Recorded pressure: 1.4 (bar)
